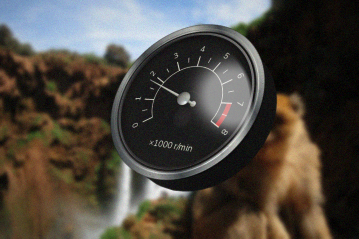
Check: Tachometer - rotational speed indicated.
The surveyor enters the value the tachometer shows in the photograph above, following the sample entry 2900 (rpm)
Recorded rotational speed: 1750 (rpm)
